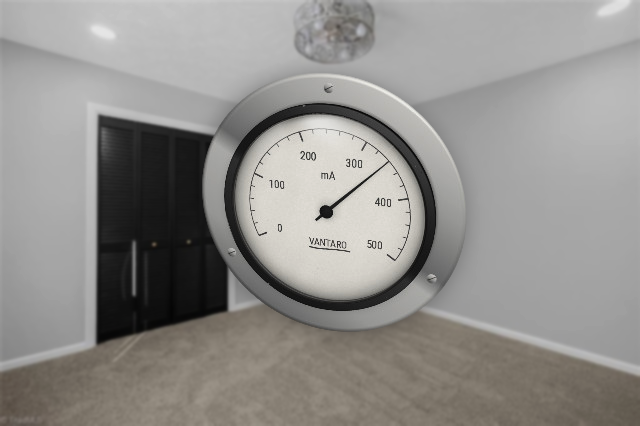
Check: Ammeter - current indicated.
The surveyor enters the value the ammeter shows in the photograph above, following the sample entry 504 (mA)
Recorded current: 340 (mA)
